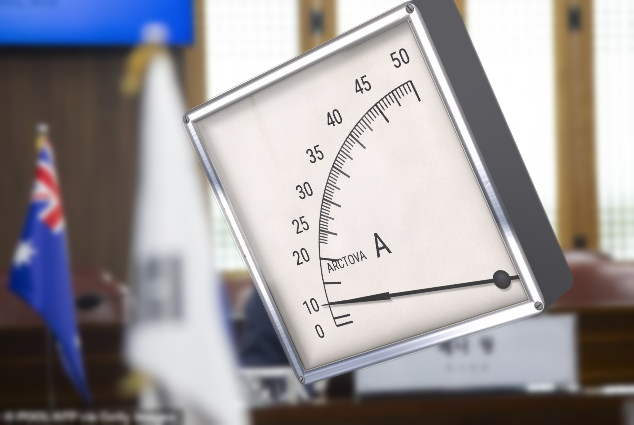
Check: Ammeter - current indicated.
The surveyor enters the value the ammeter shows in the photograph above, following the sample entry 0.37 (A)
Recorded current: 10 (A)
